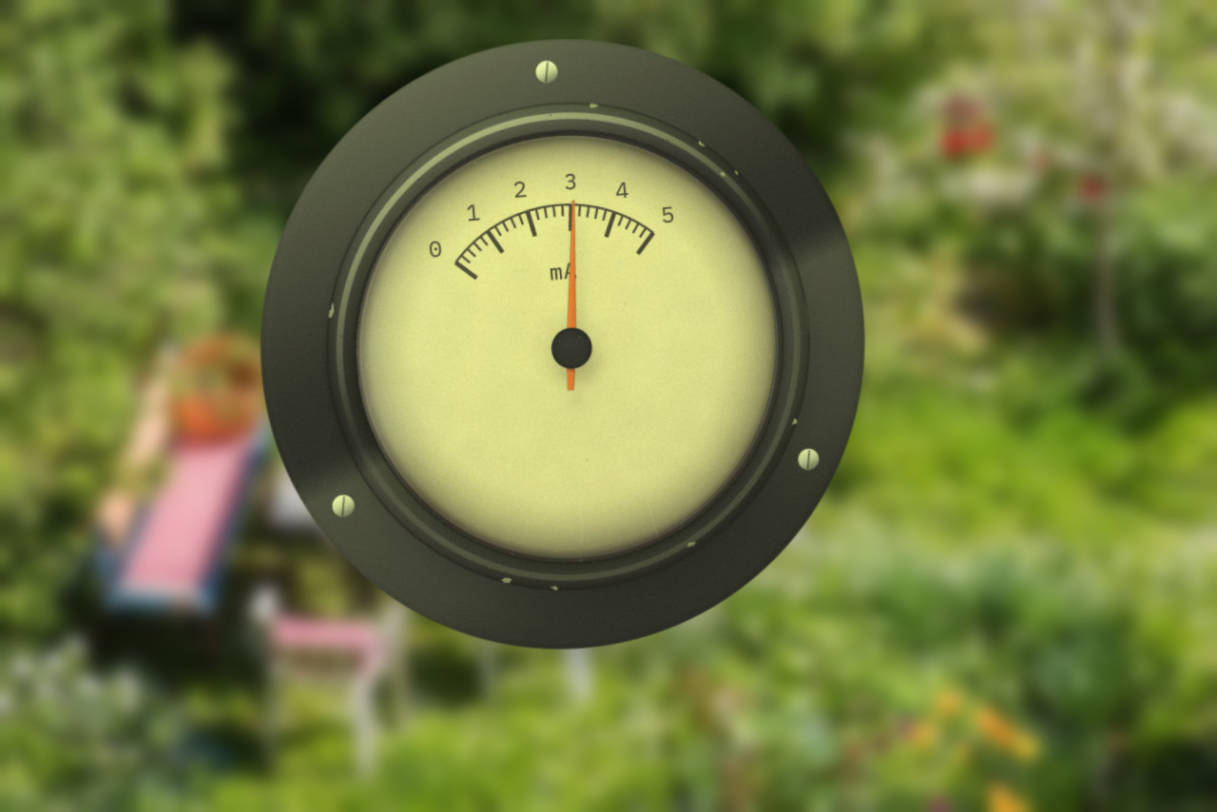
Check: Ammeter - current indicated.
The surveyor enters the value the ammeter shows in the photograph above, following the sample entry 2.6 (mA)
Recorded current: 3 (mA)
